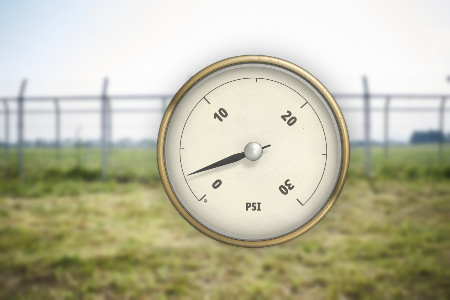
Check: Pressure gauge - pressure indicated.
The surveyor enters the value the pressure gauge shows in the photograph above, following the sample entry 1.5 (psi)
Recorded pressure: 2.5 (psi)
